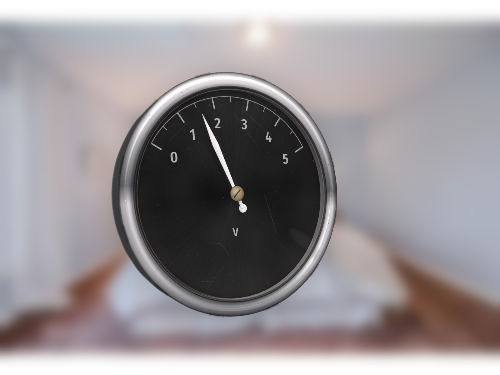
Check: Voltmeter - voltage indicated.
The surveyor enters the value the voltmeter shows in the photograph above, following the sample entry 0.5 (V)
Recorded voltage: 1.5 (V)
